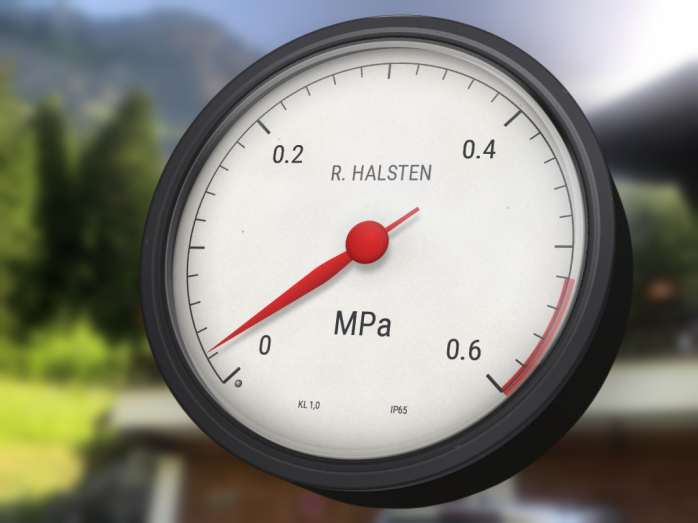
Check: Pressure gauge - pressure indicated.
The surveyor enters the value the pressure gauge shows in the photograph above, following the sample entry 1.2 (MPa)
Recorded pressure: 0.02 (MPa)
